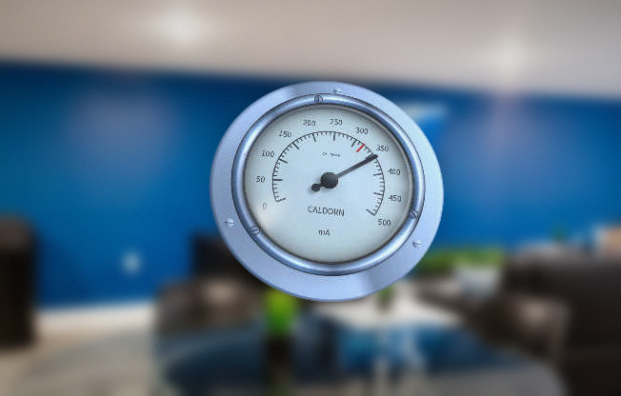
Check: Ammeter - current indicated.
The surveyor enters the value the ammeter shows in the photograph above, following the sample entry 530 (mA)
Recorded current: 360 (mA)
